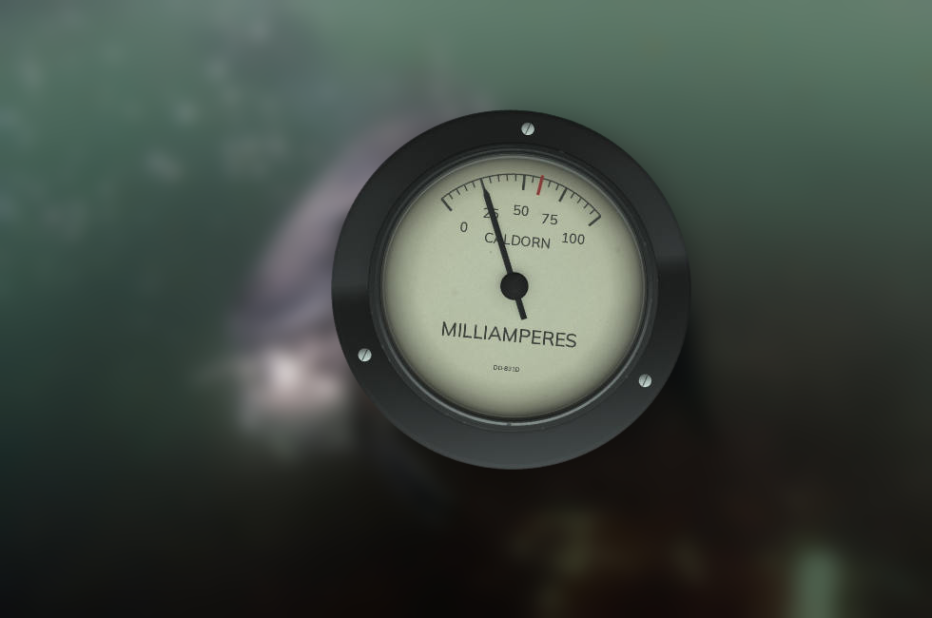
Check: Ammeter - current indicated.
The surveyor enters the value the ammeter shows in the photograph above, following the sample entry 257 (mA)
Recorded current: 25 (mA)
